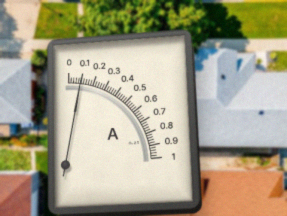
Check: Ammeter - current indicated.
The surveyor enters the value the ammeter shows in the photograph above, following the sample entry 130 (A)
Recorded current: 0.1 (A)
